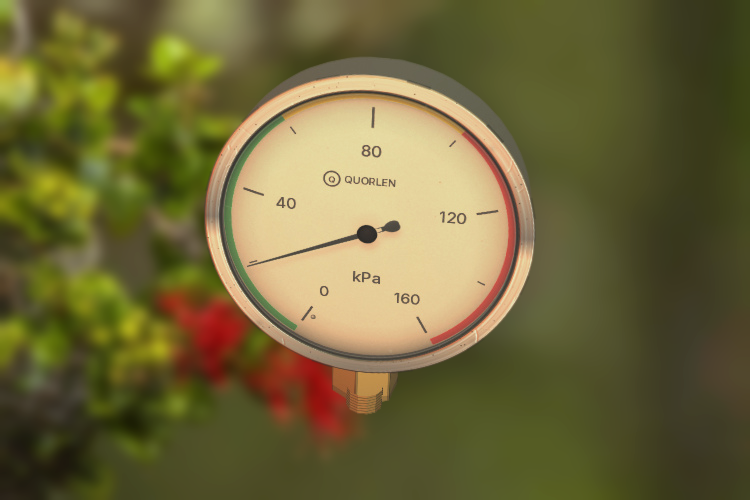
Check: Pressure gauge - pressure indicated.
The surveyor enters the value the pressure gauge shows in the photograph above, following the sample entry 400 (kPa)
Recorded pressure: 20 (kPa)
